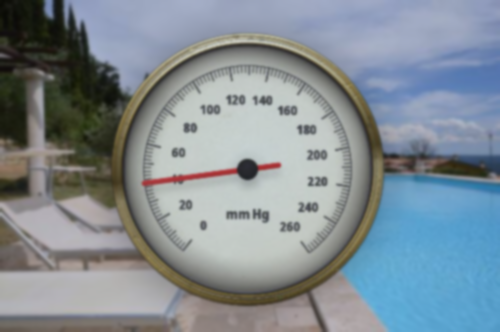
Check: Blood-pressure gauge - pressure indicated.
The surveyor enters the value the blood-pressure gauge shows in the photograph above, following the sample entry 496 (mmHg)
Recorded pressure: 40 (mmHg)
